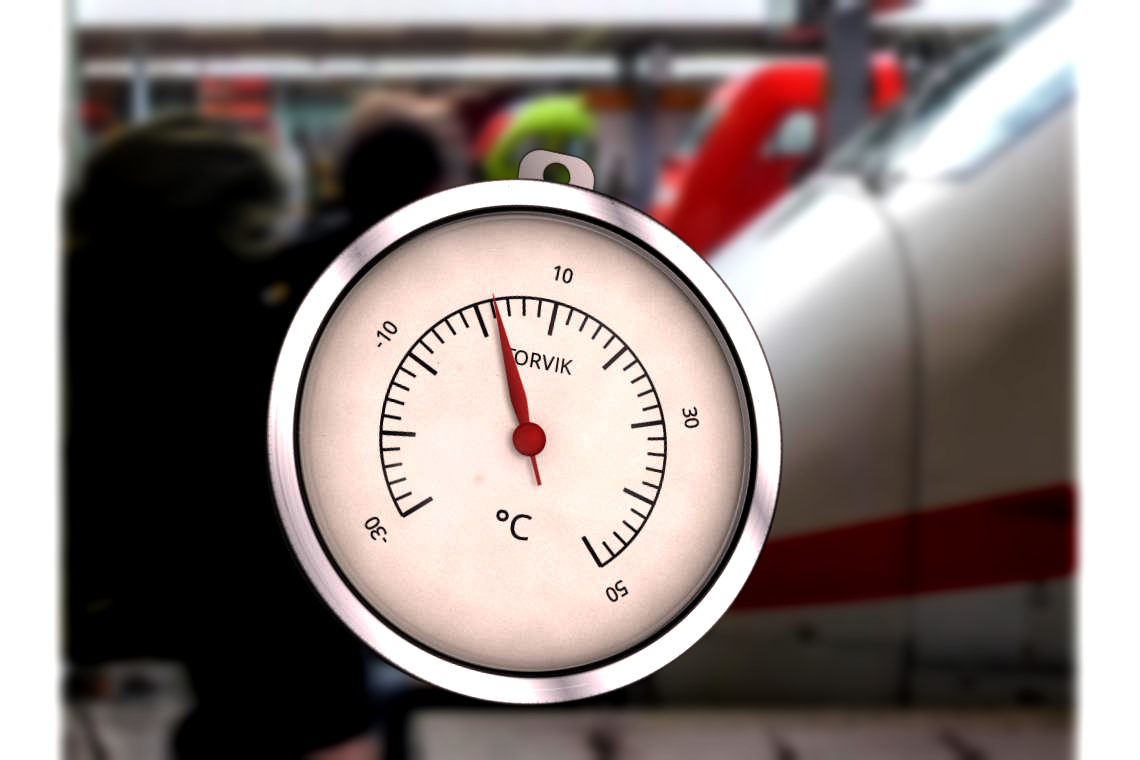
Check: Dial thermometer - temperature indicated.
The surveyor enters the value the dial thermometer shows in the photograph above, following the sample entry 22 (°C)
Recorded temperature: 2 (°C)
